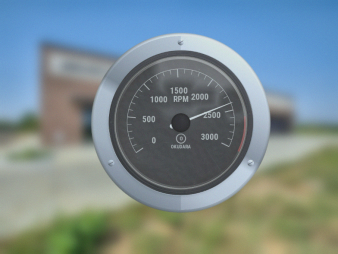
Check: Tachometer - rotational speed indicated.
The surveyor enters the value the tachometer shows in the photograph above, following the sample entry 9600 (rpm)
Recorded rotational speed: 2400 (rpm)
